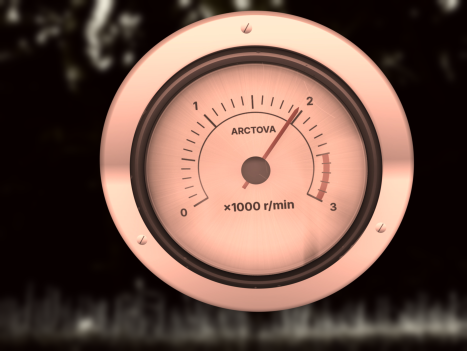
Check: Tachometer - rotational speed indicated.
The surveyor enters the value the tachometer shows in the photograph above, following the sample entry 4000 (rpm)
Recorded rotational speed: 1950 (rpm)
